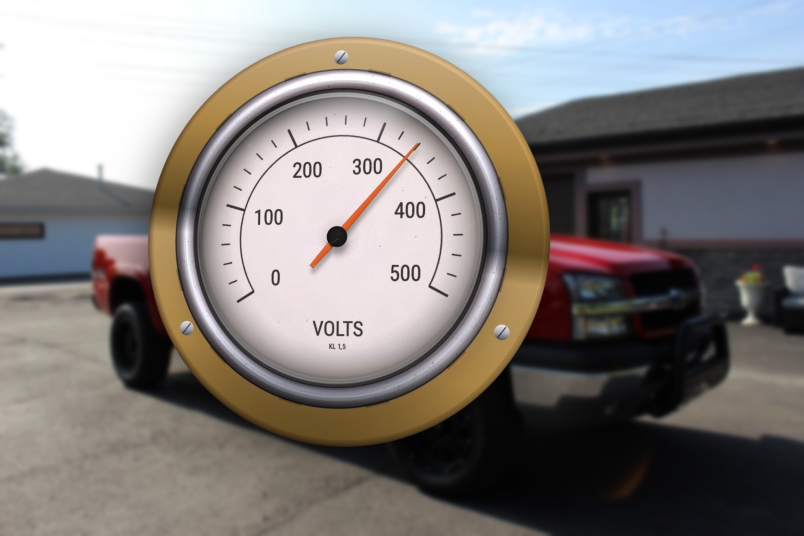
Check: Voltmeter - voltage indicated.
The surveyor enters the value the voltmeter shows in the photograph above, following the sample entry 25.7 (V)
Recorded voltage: 340 (V)
